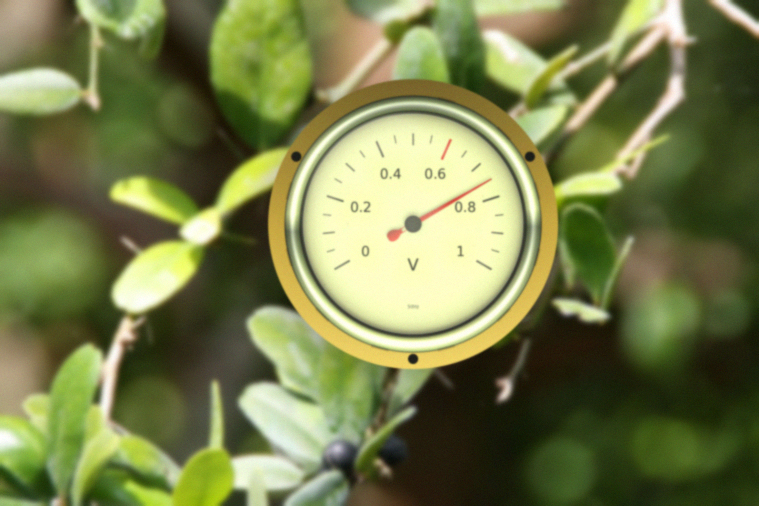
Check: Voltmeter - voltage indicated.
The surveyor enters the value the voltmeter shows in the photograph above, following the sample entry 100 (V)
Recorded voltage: 0.75 (V)
